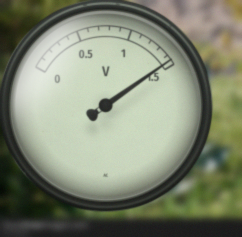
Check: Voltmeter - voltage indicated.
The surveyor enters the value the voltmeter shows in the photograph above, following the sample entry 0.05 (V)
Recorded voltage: 1.45 (V)
